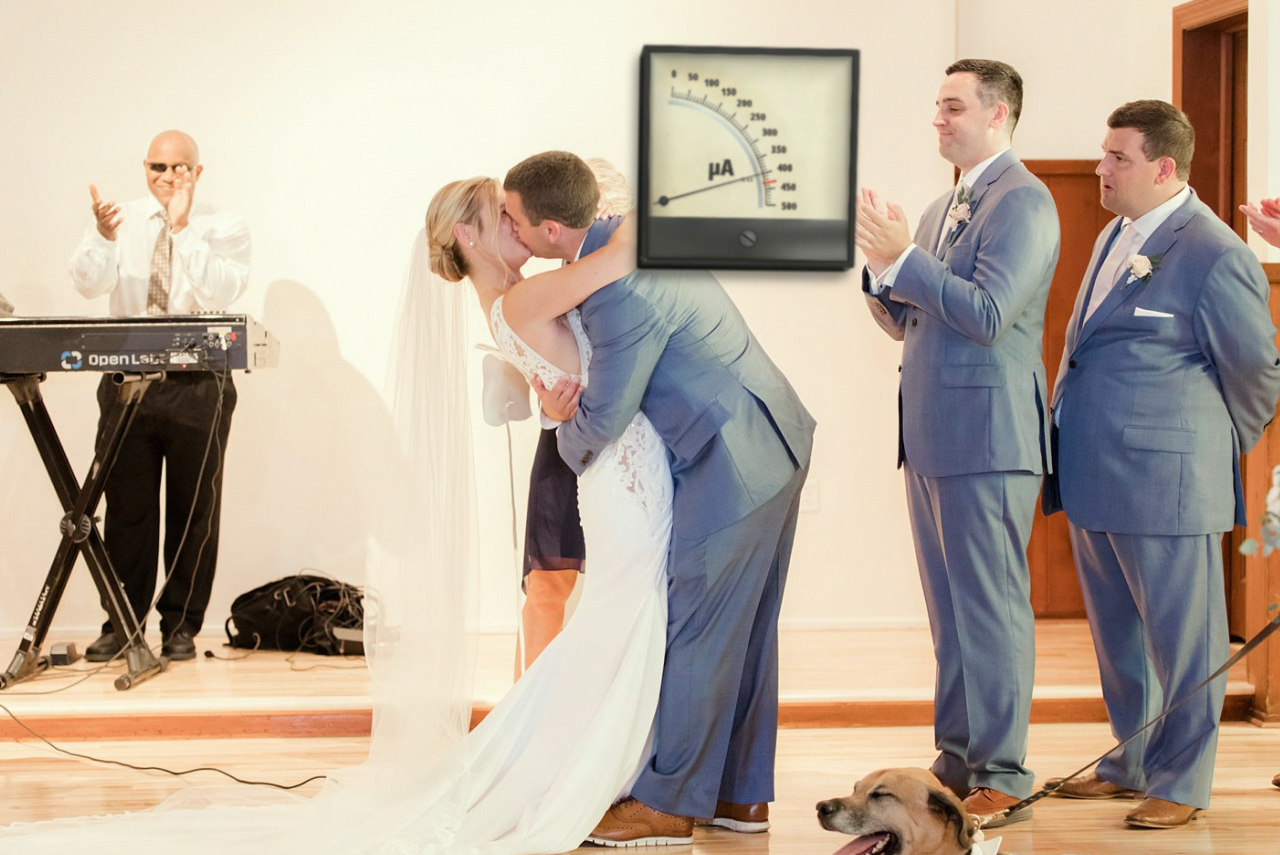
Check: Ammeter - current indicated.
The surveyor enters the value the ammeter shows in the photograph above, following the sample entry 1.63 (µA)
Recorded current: 400 (µA)
